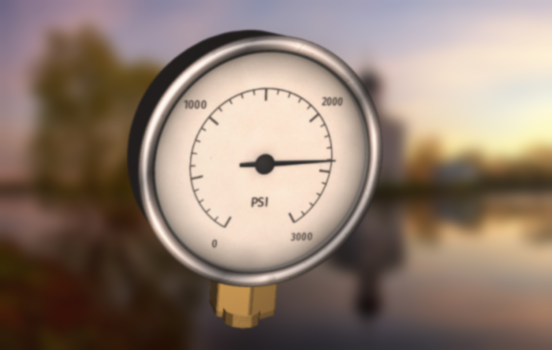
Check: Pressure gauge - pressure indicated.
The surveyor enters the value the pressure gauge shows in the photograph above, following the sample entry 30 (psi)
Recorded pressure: 2400 (psi)
